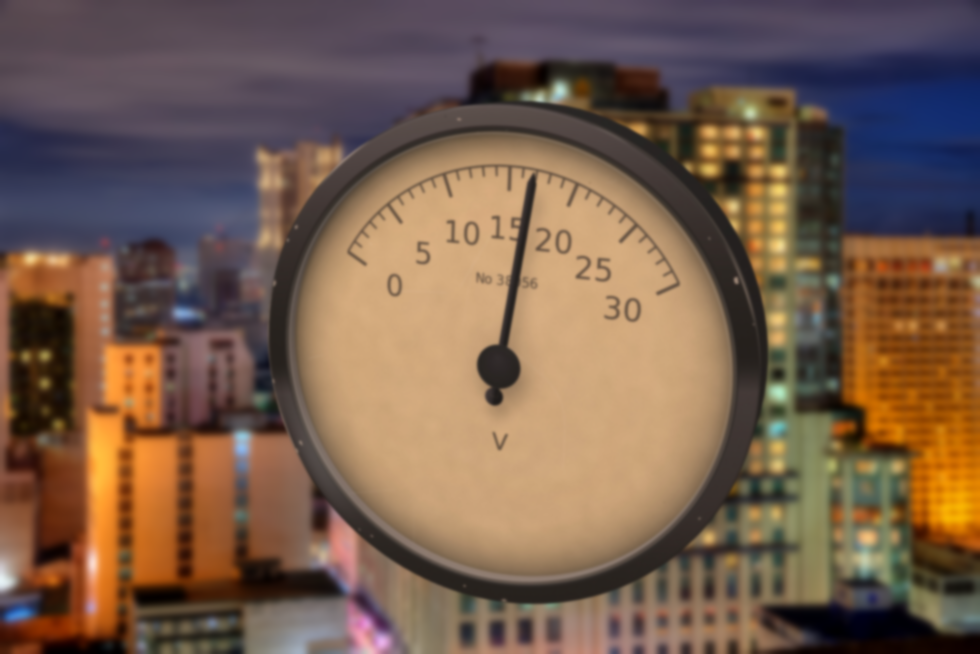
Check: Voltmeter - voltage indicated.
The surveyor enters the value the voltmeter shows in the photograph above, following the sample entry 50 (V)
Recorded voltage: 17 (V)
